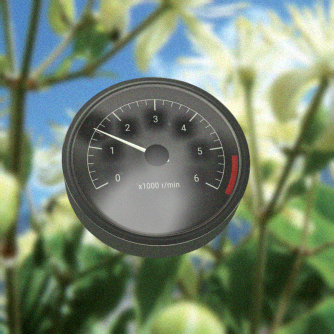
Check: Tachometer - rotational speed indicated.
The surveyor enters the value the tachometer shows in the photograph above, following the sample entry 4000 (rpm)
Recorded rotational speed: 1400 (rpm)
